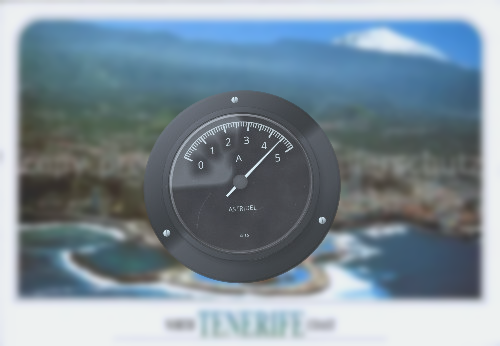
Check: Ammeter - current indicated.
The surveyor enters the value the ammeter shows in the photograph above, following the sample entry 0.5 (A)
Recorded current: 4.5 (A)
